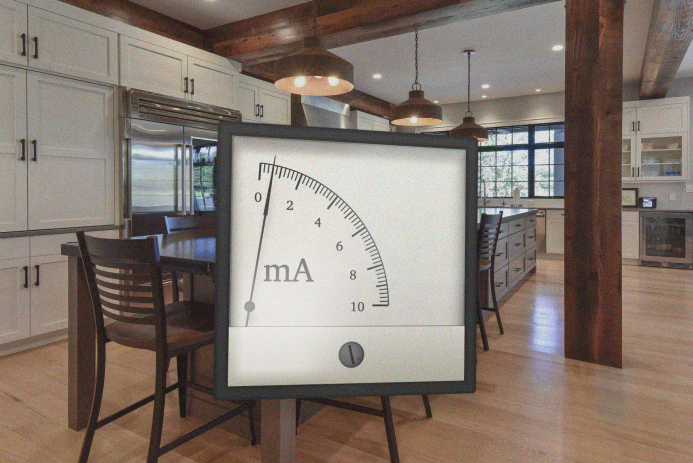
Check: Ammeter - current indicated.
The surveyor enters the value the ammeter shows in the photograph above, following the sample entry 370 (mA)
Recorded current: 0.6 (mA)
